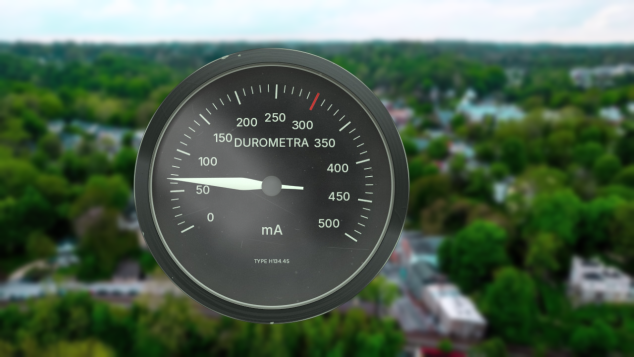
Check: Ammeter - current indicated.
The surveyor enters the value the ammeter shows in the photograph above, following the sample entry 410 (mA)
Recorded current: 65 (mA)
